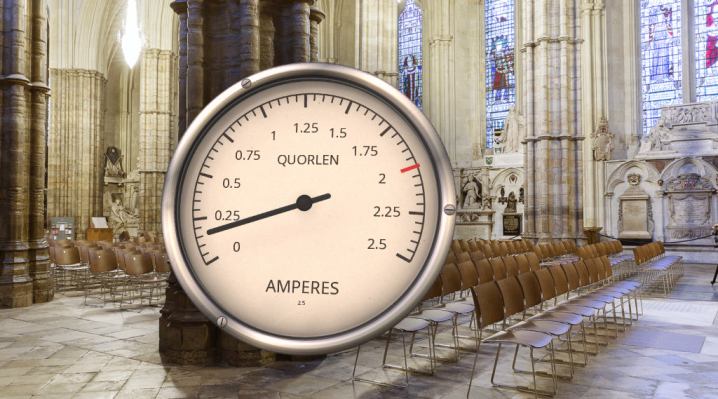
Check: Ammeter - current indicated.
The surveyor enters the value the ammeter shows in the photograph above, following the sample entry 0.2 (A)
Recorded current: 0.15 (A)
